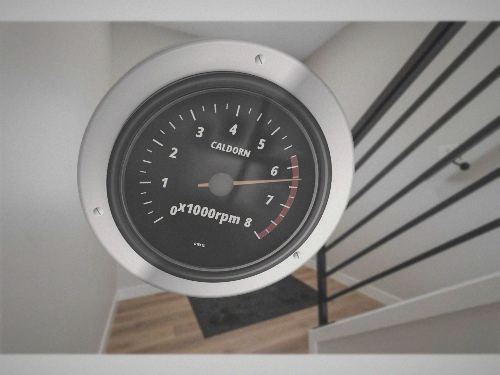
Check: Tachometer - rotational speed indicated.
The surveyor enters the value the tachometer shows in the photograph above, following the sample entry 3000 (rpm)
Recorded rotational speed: 6250 (rpm)
